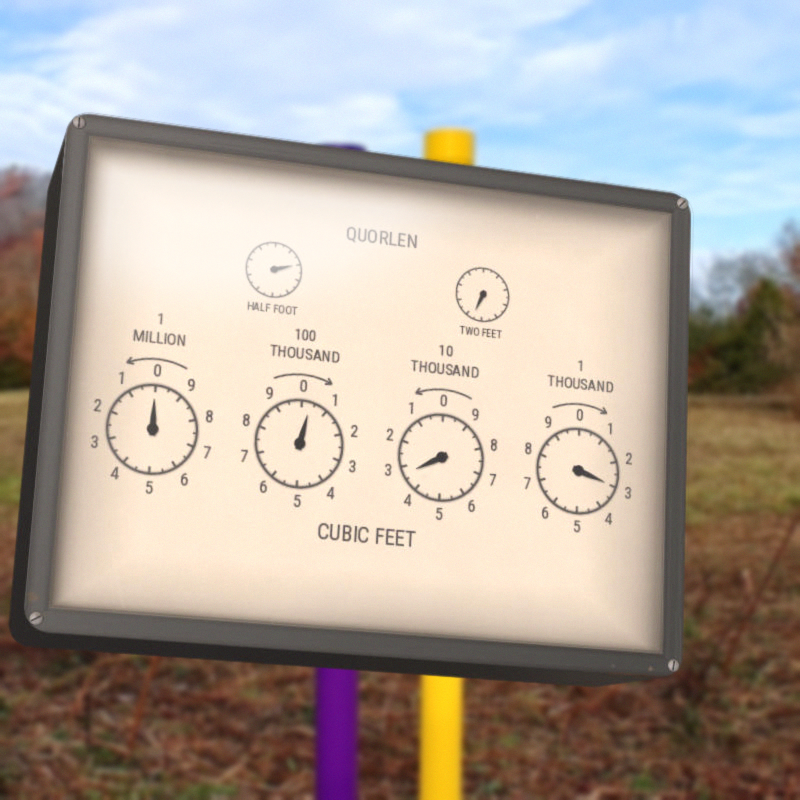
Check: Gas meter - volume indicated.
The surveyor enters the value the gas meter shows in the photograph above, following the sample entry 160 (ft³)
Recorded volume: 3300 (ft³)
